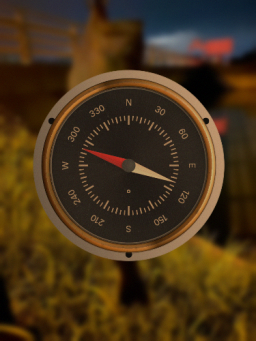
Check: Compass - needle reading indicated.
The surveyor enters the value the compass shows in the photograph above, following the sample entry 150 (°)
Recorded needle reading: 290 (°)
